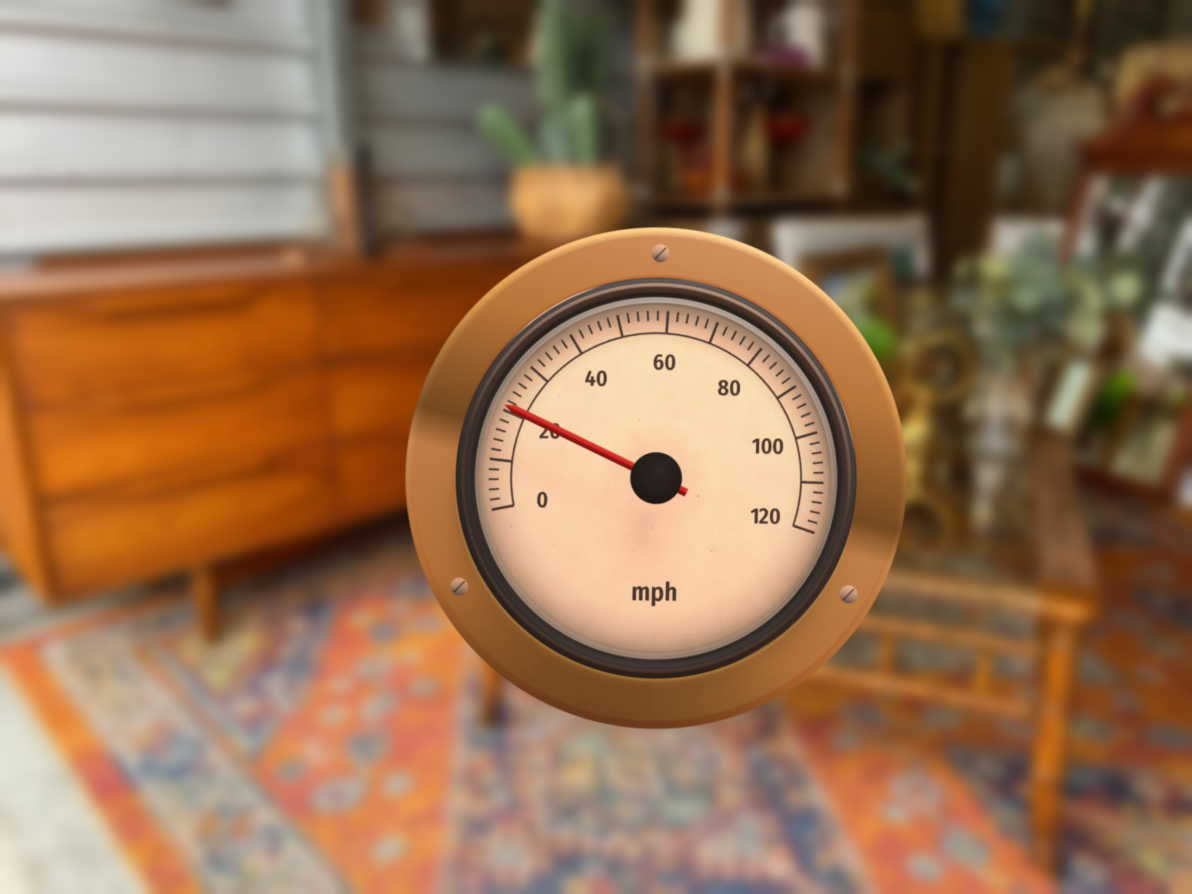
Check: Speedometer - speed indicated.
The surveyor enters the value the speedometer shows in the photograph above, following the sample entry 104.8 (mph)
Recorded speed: 21 (mph)
